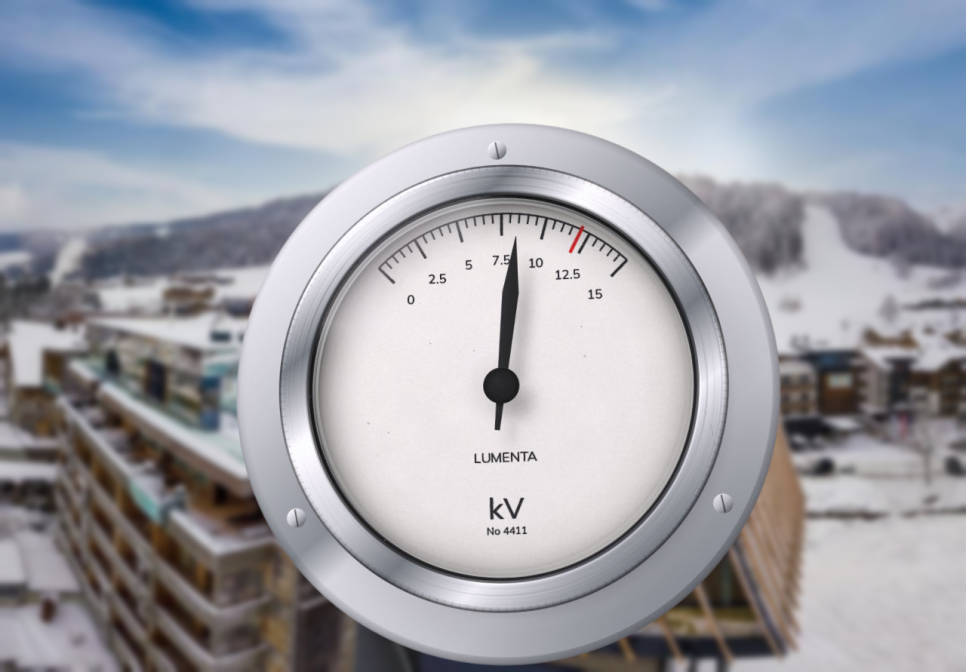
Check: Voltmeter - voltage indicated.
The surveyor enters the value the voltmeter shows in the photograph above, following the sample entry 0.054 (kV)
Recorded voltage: 8.5 (kV)
